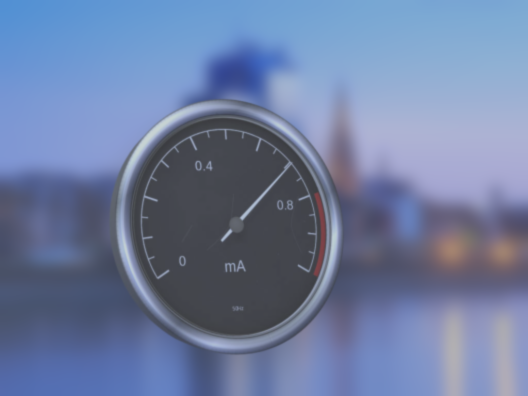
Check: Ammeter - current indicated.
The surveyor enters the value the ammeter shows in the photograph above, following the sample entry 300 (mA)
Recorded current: 0.7 (mA)
